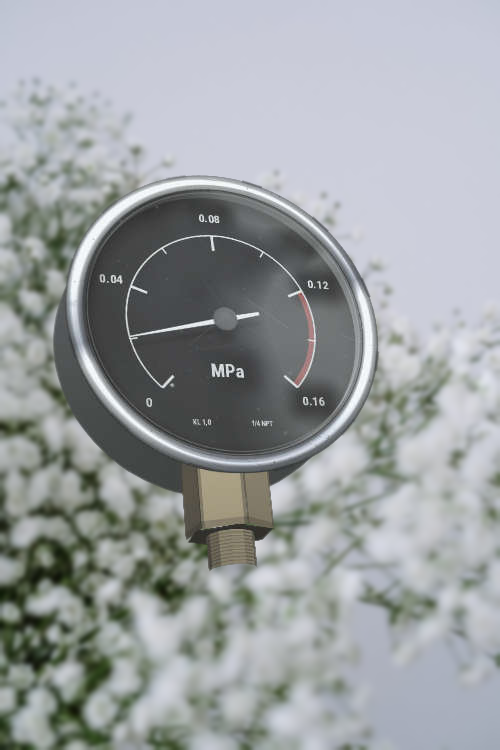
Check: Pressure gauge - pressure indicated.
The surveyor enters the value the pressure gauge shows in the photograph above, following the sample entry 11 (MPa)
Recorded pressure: 0.02 (MPa)
